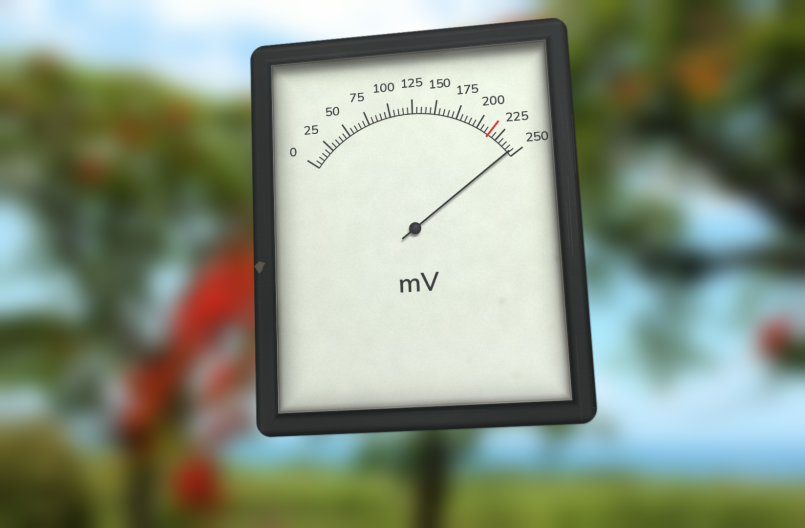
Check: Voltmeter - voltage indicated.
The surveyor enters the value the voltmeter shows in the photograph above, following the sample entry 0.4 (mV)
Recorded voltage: 245 (mV)
